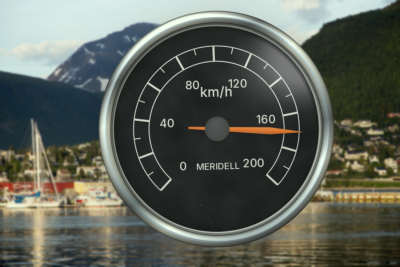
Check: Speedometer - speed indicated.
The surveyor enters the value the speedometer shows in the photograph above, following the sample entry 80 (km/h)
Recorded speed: 170 (km/h)
